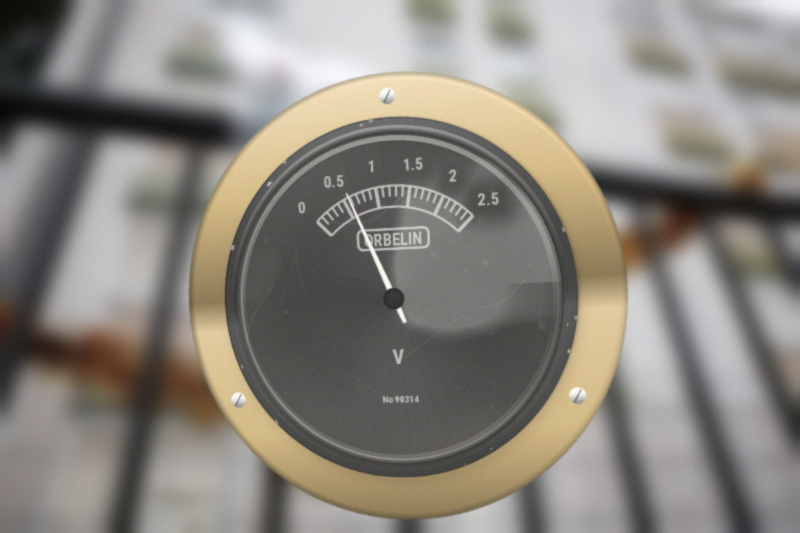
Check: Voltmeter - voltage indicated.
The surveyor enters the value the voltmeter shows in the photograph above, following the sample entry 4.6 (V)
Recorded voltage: 0.6 (V)
